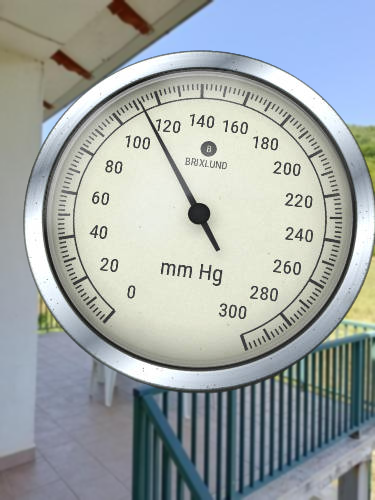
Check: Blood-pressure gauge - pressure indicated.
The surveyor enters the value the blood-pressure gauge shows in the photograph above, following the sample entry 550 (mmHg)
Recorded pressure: 112 (mmHg)
